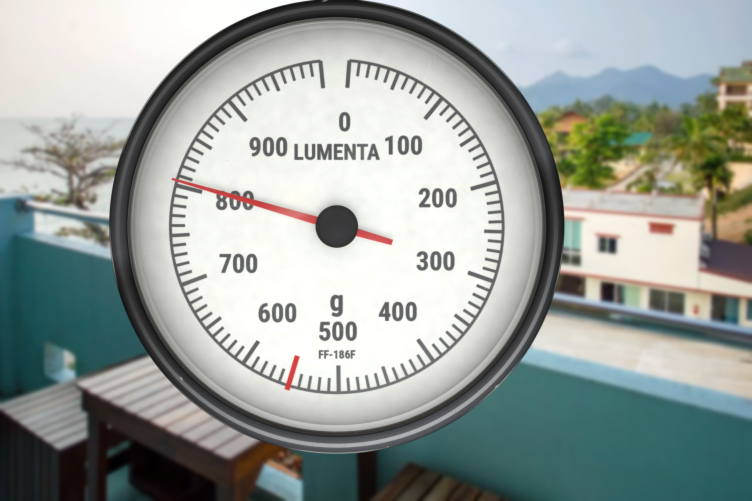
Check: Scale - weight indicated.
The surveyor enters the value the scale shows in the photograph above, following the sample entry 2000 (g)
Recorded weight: 805 (g)
